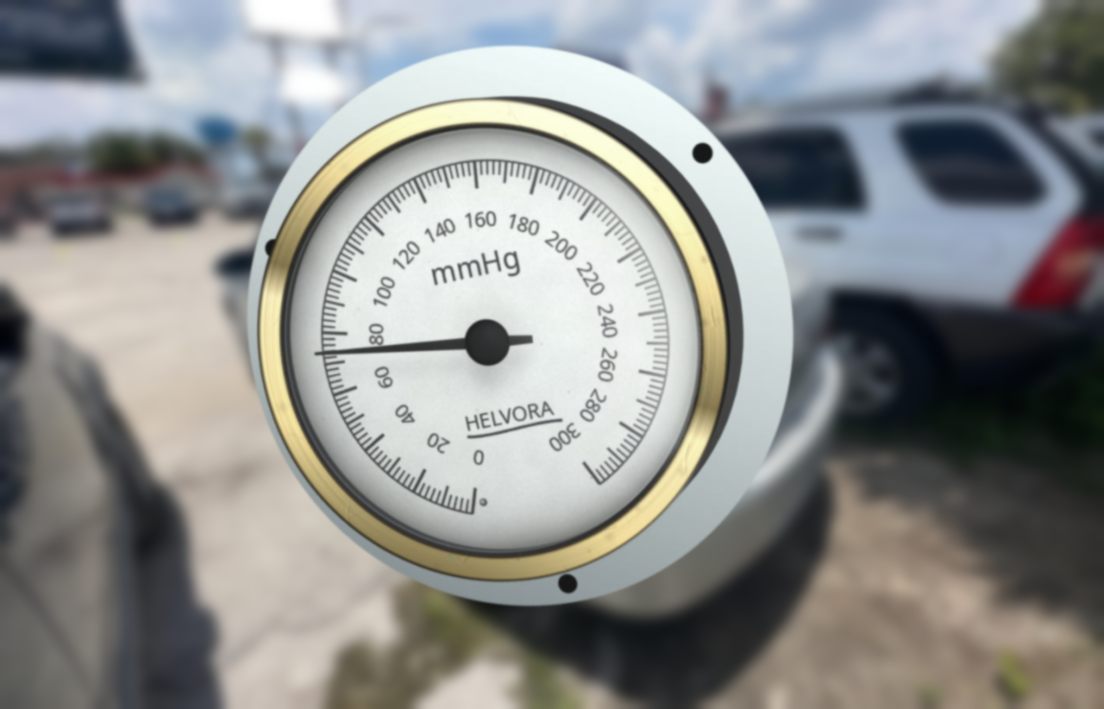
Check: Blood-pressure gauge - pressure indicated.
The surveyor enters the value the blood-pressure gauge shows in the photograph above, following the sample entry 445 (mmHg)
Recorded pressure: 74 (mmHg)
